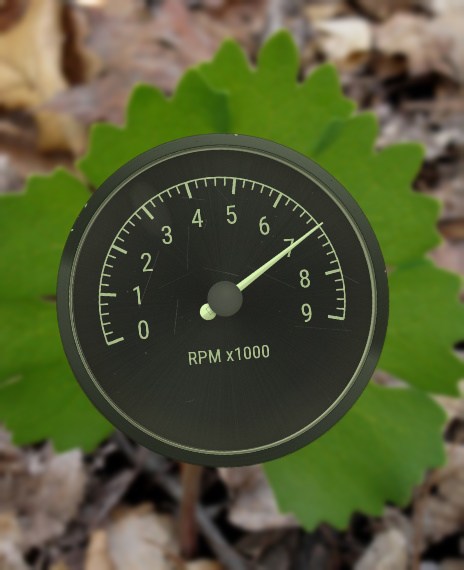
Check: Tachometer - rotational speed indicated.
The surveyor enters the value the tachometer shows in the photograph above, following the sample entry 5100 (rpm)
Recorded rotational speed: 7000 (rpm)
